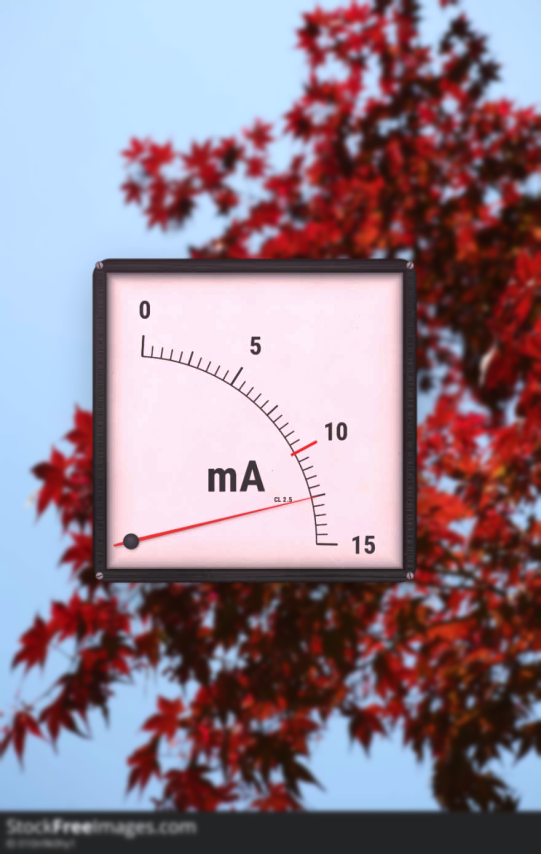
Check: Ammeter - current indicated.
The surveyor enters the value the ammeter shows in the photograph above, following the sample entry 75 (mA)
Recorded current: 12.5 (mA)
